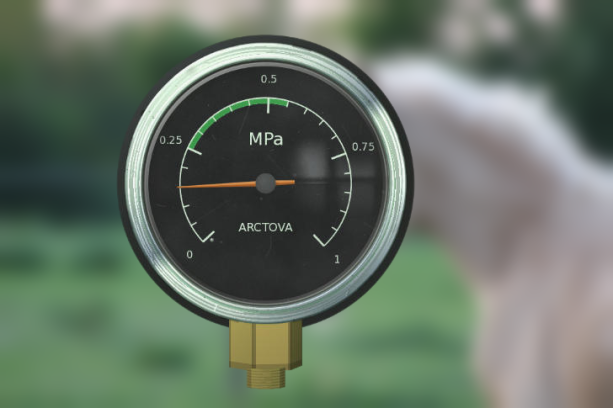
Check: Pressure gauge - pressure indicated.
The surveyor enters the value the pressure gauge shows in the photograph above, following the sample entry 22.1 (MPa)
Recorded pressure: 0.15 (MPa)
